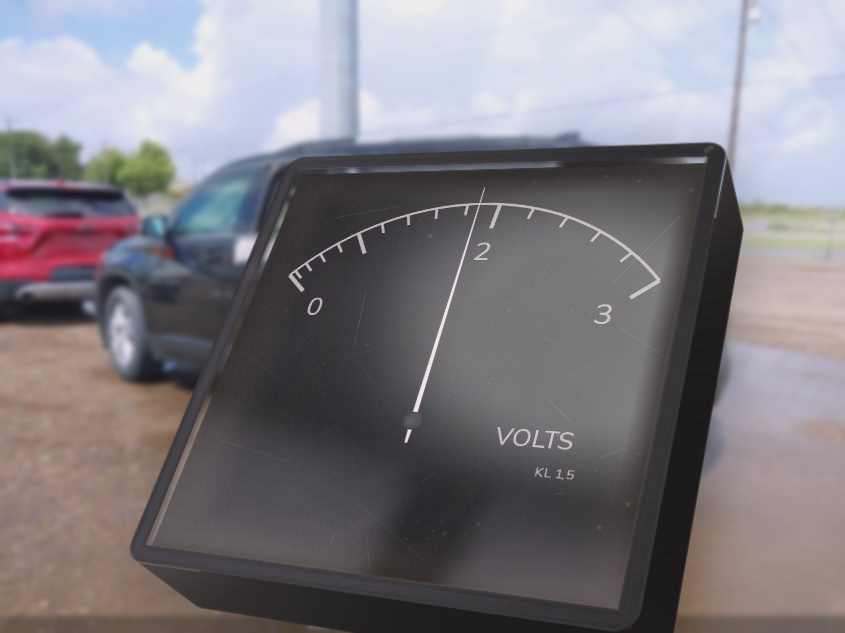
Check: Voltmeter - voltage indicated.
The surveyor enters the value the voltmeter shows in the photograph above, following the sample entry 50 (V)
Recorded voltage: 1.9 (V)
